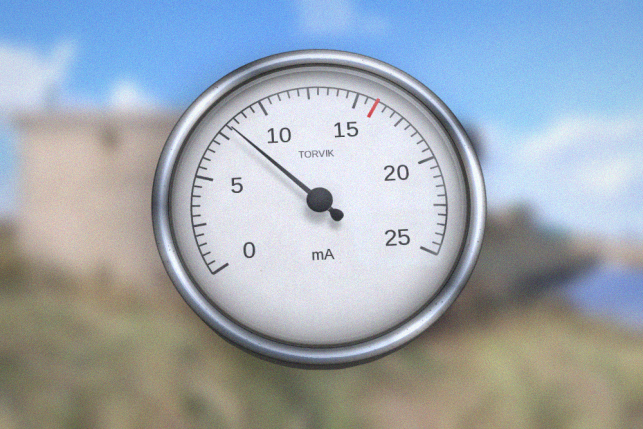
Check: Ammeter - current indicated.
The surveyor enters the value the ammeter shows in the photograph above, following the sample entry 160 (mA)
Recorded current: 8 (mA)
